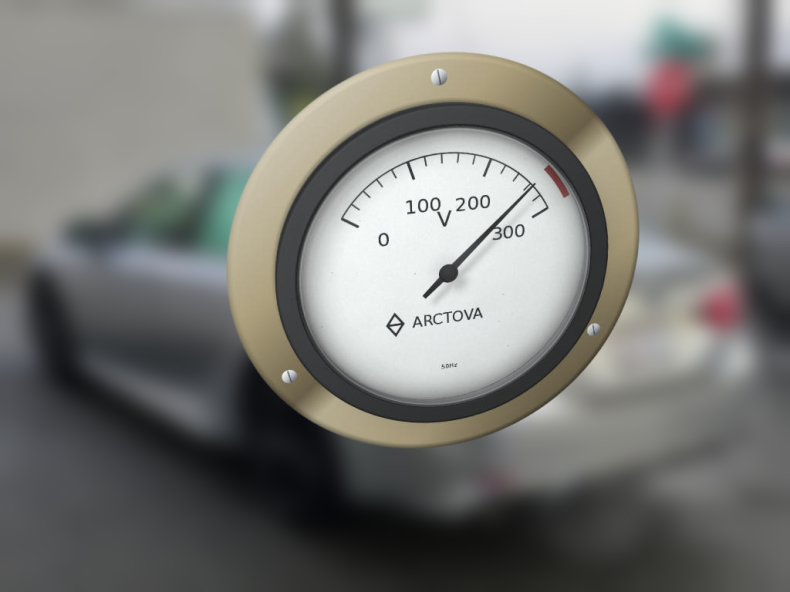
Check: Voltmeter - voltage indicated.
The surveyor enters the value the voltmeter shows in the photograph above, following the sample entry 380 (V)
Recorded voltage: 260 (V)
